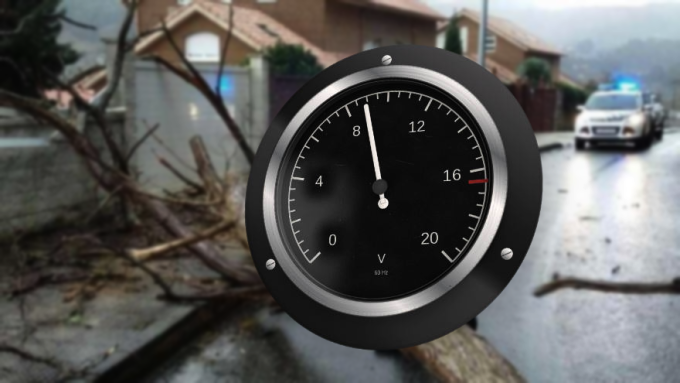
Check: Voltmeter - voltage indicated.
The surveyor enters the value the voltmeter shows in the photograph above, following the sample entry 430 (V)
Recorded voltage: 9 (V)
